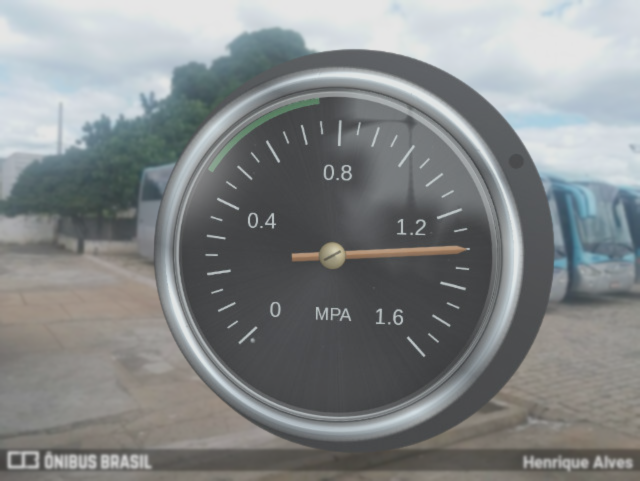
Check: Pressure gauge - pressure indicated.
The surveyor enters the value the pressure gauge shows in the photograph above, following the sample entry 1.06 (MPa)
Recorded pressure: 1.3 (MPa)
